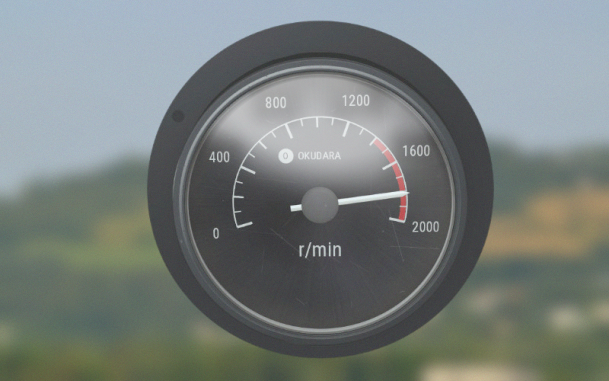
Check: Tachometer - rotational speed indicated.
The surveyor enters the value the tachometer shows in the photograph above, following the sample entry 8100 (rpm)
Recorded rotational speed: 1800 (rpm)
